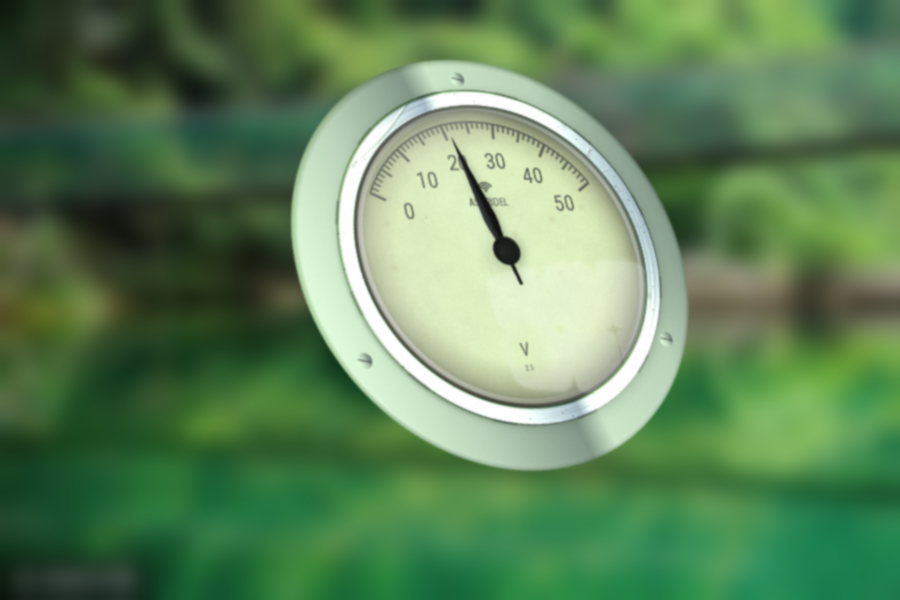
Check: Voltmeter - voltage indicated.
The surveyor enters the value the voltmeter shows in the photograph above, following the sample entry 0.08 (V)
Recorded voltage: 20 (V)
